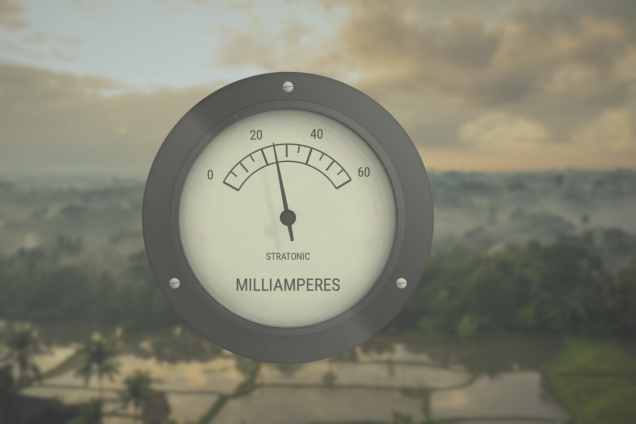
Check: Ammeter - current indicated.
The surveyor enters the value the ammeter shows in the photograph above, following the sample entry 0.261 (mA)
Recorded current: 25 (mA)
